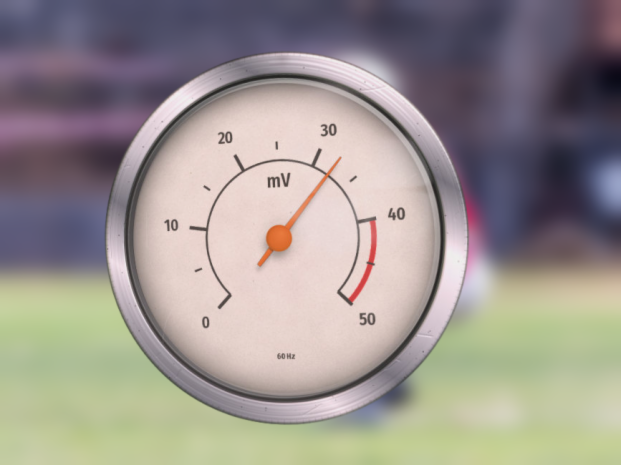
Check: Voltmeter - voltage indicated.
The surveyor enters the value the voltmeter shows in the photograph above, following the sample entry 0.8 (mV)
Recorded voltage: 32.5 (mV)
